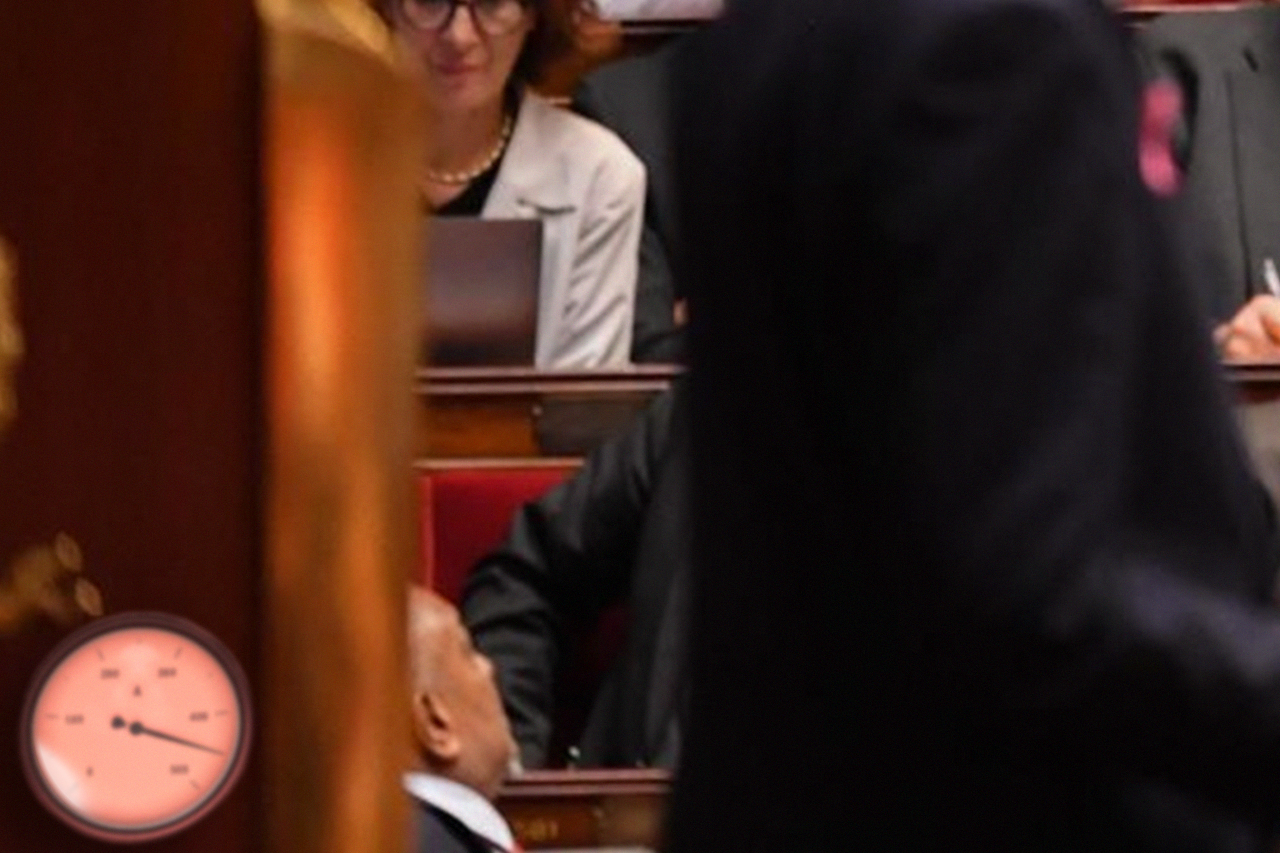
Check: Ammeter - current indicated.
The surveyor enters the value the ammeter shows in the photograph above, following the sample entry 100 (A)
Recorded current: 450 (A)
